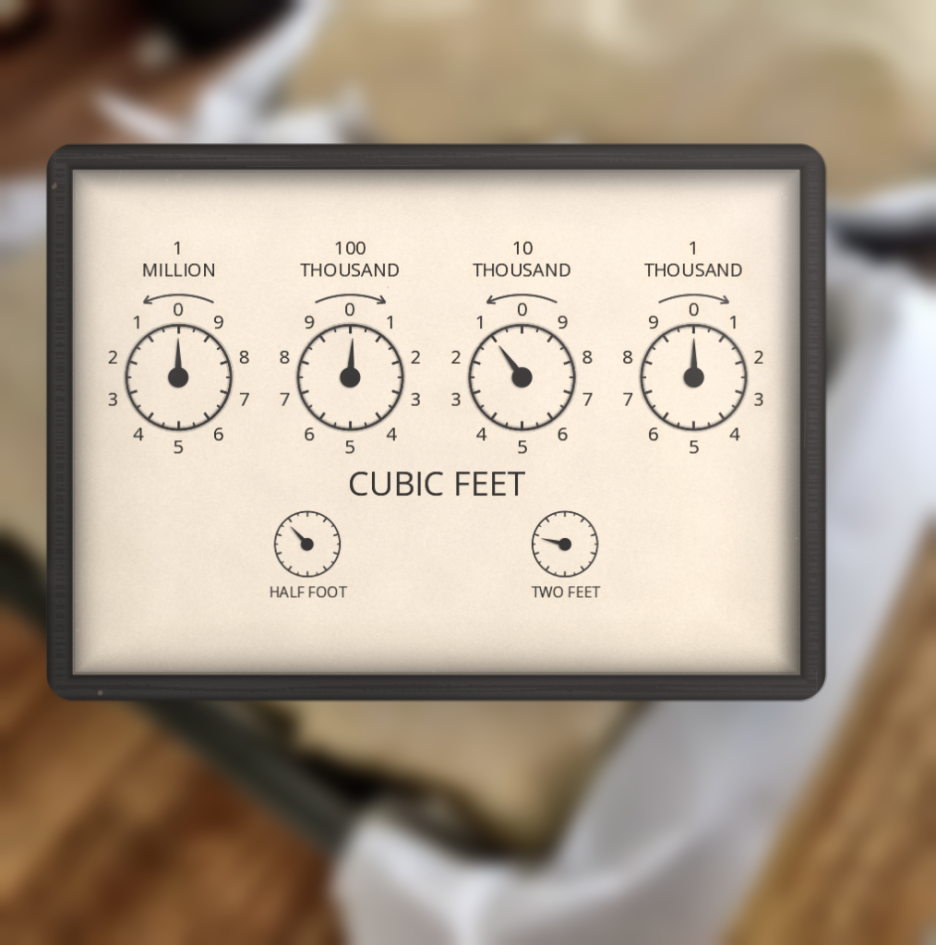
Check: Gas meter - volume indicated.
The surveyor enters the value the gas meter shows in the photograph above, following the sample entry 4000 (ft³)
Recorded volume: 1000 (ft³)
